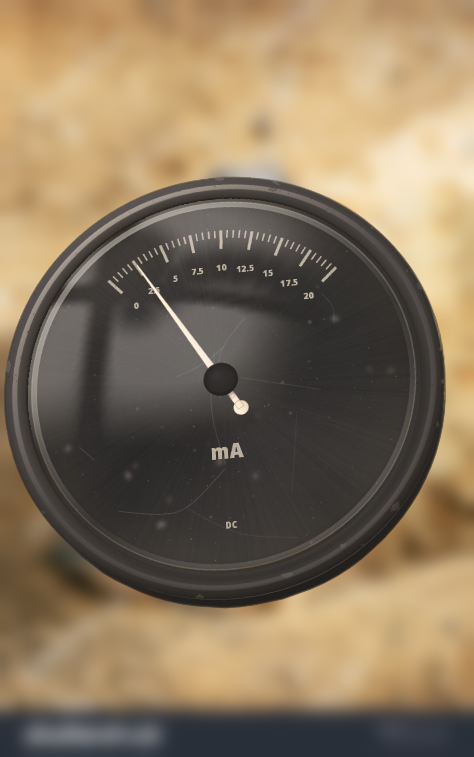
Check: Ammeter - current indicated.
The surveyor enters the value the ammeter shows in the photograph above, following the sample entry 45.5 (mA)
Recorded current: 2.5 (mA)
